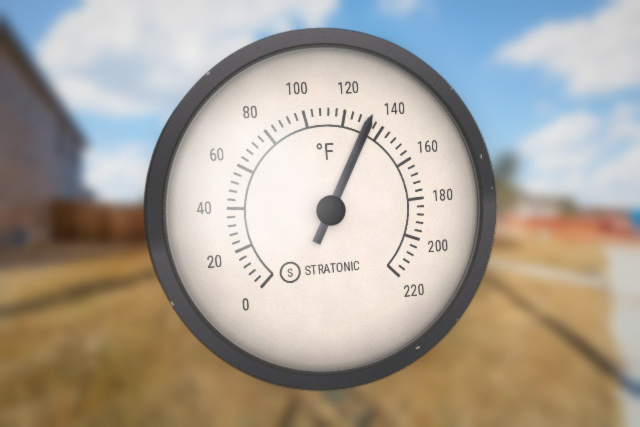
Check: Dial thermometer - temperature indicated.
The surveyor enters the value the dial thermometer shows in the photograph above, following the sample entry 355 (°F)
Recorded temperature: 132 (°F)
